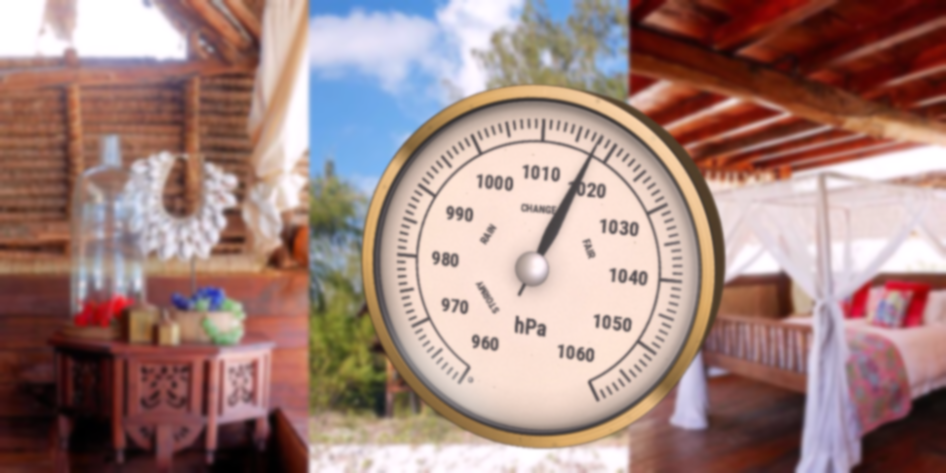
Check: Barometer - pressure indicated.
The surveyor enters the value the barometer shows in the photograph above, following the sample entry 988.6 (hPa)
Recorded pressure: 1018 (hPa)
